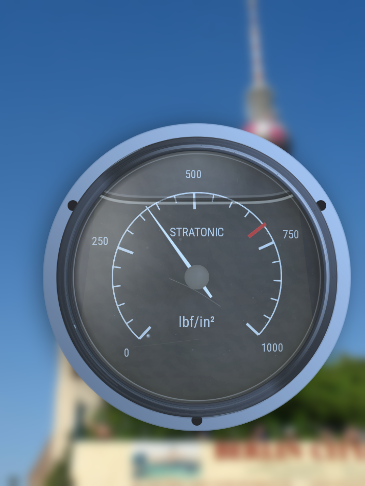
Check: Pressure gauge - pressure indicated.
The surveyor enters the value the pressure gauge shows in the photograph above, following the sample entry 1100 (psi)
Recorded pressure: 375 (psi)
